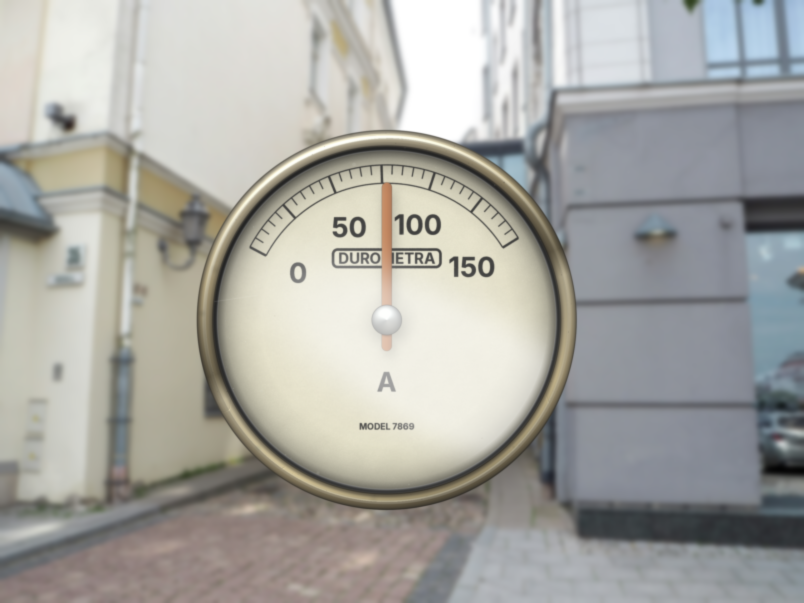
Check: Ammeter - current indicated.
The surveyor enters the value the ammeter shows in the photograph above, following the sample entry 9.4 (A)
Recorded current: 77.5 (A)
